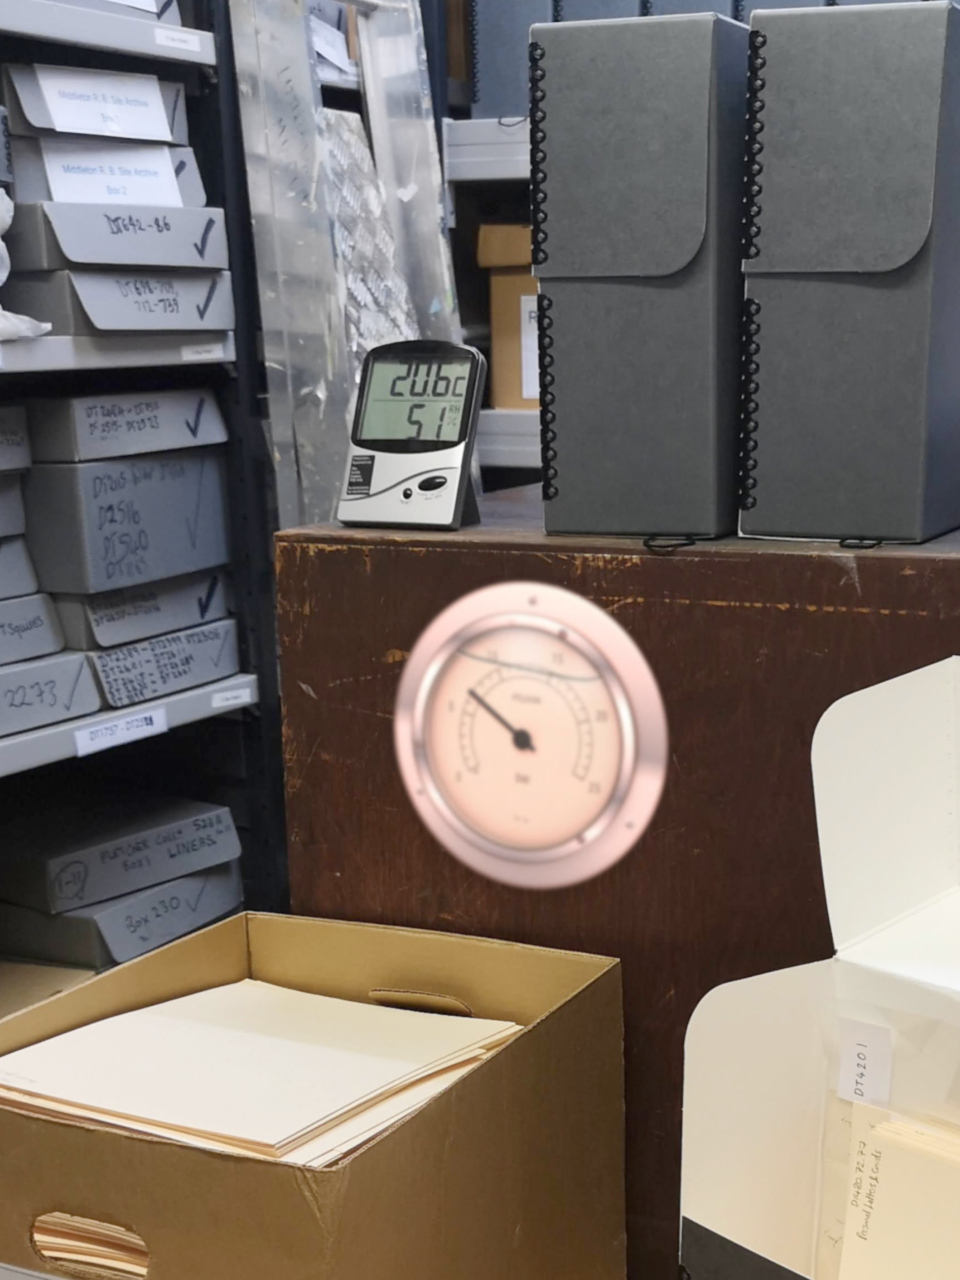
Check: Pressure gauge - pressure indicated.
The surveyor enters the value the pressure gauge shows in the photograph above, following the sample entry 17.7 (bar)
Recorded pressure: 7 (bar)
